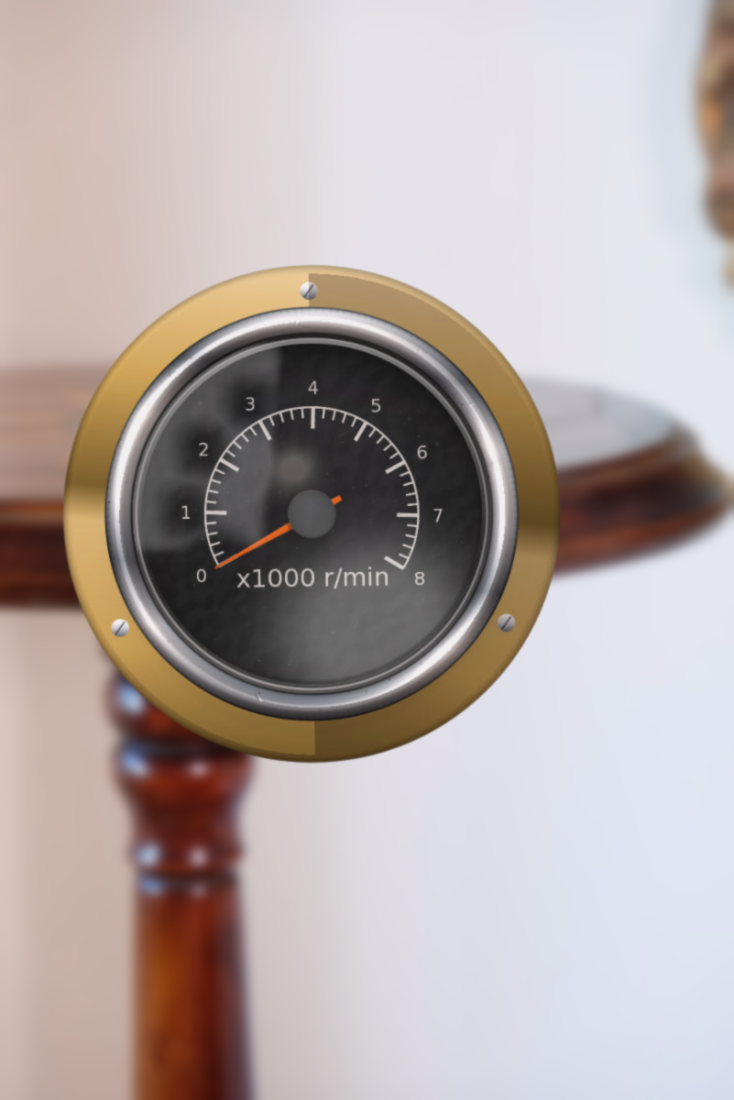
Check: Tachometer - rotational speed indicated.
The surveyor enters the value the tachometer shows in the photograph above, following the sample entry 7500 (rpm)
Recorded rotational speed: 0 (rpm)
